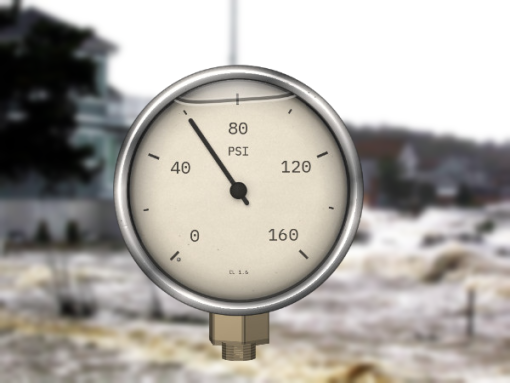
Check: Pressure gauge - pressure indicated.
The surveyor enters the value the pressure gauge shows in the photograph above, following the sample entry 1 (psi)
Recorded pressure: 60 (psi)
